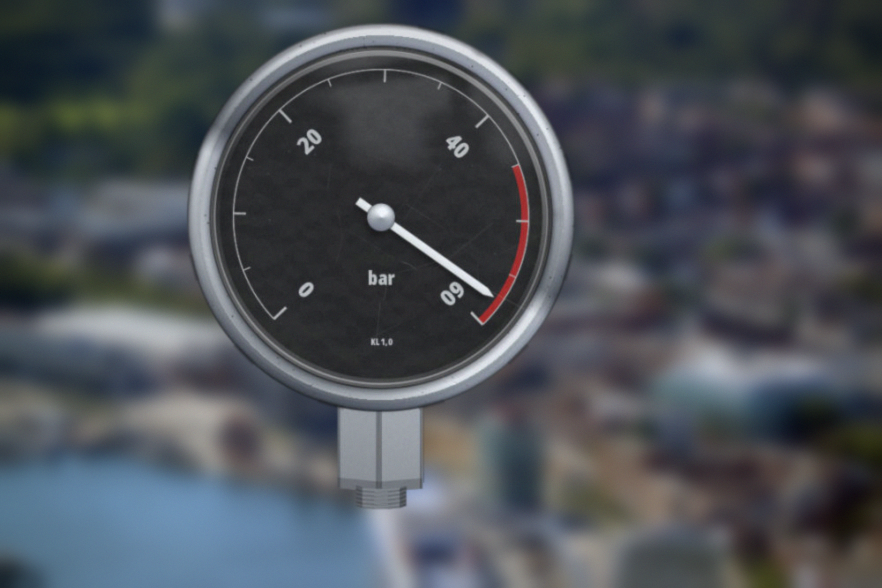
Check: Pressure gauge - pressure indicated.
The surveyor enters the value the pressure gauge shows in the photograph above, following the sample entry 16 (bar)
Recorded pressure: 57.5 (bar)
